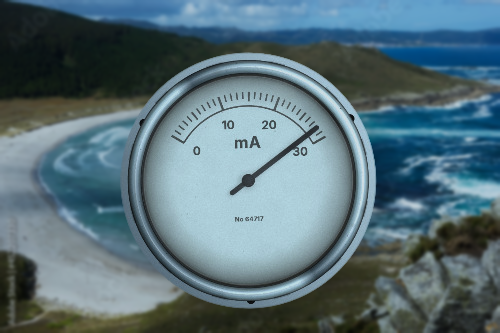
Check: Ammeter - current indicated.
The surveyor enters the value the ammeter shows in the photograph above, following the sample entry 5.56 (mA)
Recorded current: 28 (mA)
